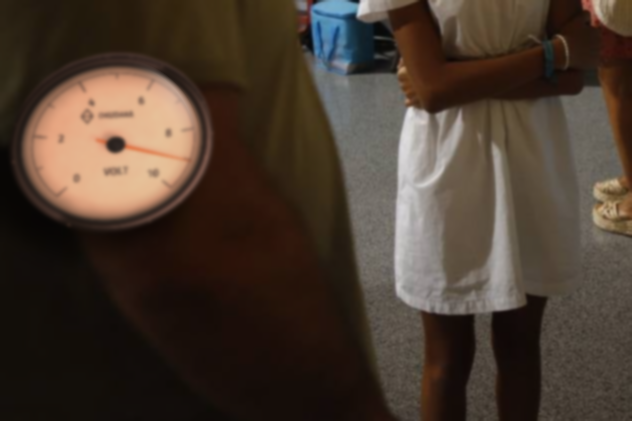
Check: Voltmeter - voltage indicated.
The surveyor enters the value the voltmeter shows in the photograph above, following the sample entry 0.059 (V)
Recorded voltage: 9 (V)
